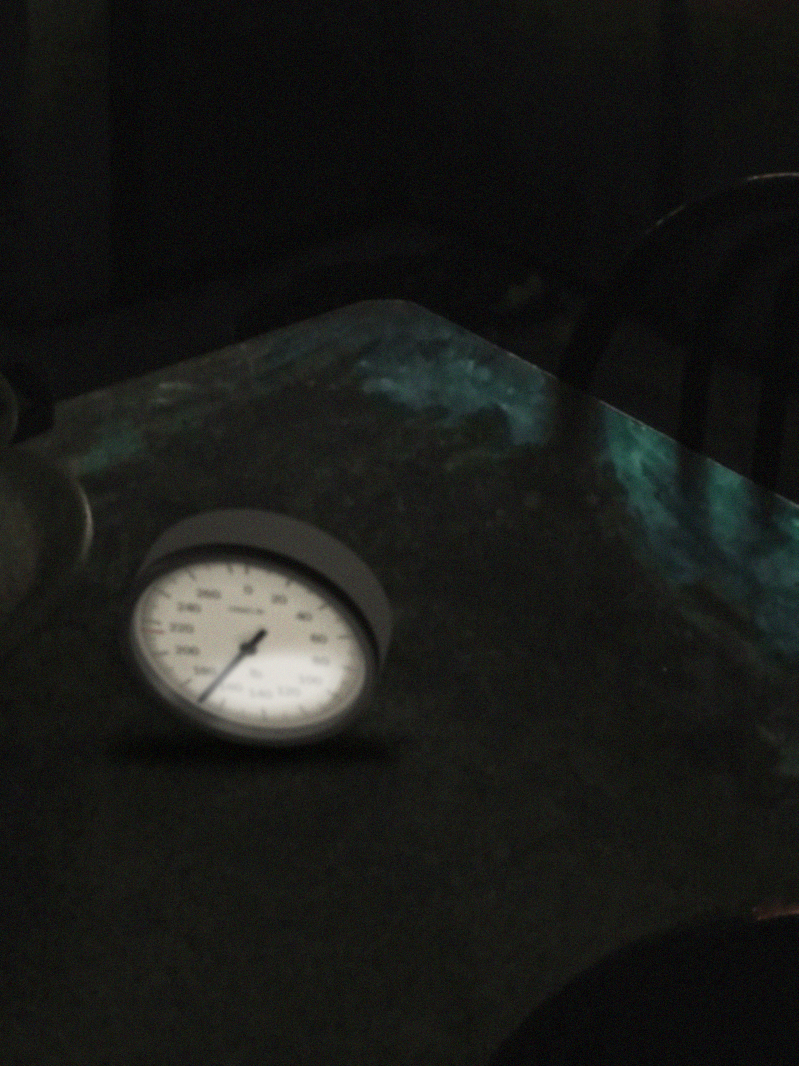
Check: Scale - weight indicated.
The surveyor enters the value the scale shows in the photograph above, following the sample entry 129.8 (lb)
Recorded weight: 170 (lb)
